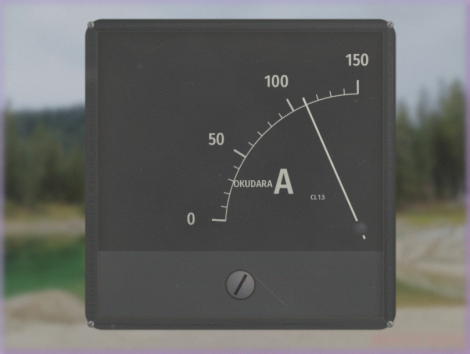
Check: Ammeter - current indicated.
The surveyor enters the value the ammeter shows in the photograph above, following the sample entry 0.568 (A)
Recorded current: 110 (A)
